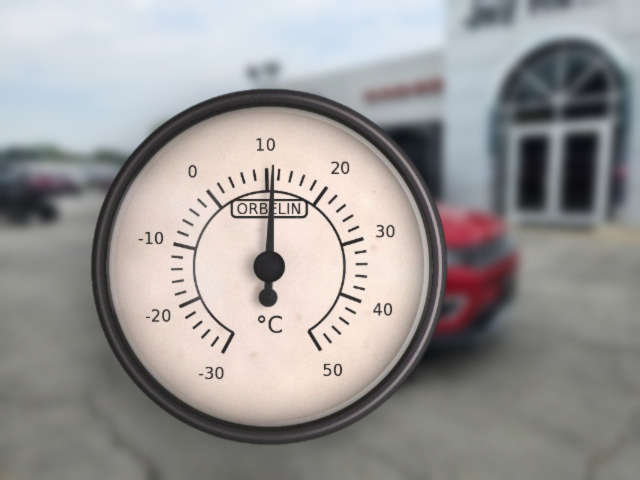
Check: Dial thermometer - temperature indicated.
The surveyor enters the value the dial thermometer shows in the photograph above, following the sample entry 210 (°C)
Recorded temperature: 11 (°C)
